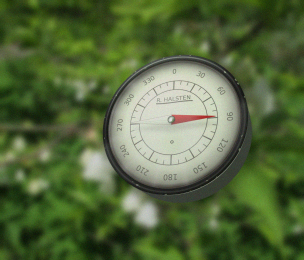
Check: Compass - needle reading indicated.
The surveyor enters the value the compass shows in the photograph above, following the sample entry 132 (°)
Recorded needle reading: 90 (°)
